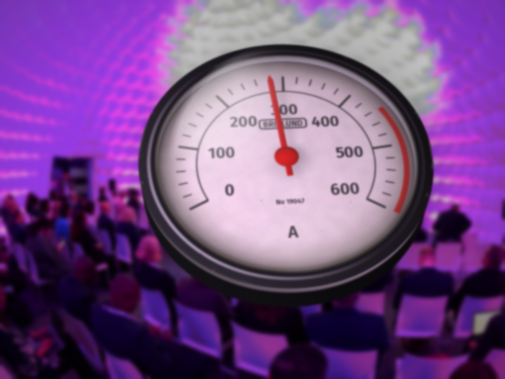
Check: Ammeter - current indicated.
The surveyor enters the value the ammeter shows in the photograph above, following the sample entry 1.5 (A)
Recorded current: 280 (A)
